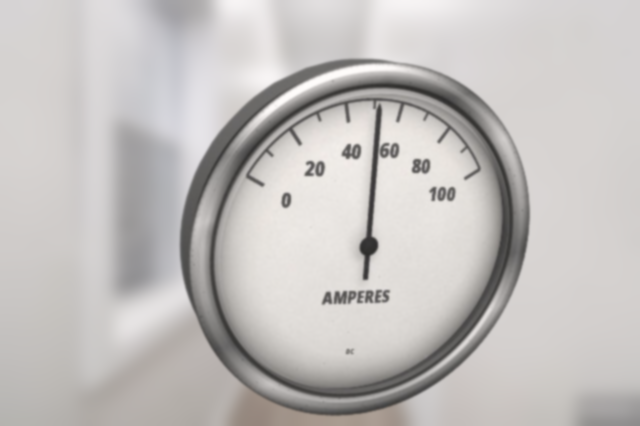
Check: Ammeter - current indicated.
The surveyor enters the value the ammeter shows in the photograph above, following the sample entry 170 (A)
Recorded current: 50 (A)
